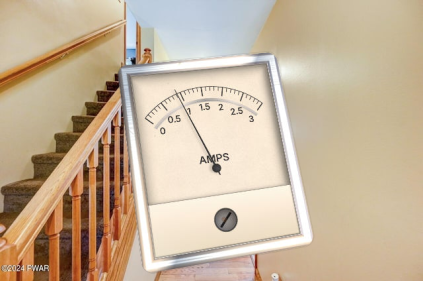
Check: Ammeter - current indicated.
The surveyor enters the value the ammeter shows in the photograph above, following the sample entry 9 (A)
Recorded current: 0.9 (A)
